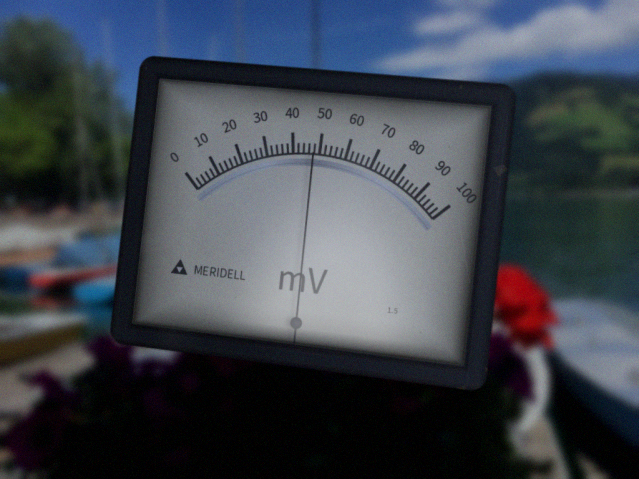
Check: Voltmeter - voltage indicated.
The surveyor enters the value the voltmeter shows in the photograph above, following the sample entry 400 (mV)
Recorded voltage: 48 (mV)
